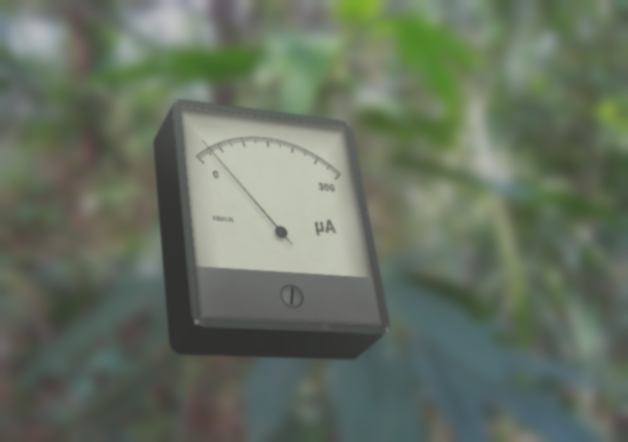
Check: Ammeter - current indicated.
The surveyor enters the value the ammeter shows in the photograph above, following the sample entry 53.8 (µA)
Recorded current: 25 (µA)
